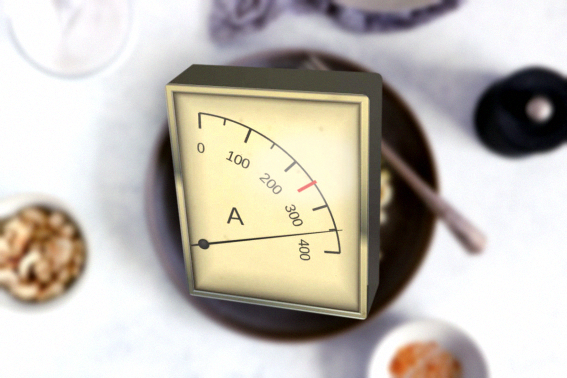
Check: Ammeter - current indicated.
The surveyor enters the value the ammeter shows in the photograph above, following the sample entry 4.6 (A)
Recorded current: 350 (A)
